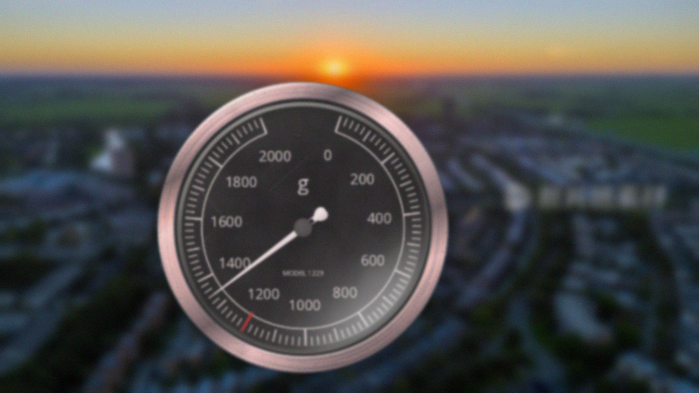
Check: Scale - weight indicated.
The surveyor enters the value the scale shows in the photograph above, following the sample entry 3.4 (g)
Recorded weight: 1340 (g)
